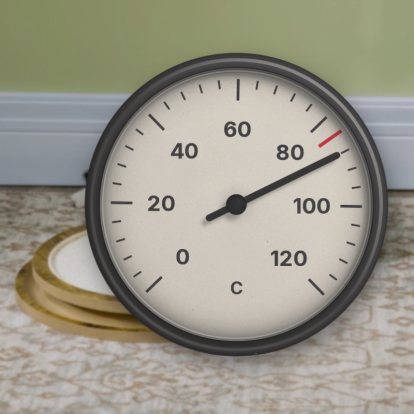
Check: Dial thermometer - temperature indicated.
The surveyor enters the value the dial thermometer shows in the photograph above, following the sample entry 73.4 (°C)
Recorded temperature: 88 (°C)
